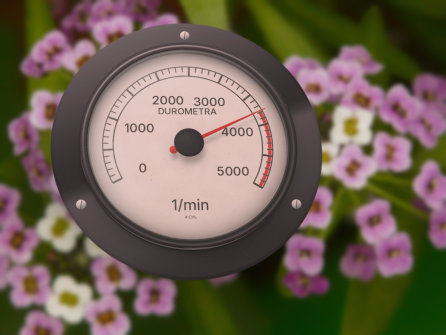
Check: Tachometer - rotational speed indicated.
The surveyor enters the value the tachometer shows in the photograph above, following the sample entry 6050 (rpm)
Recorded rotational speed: 3800 (rpm)
